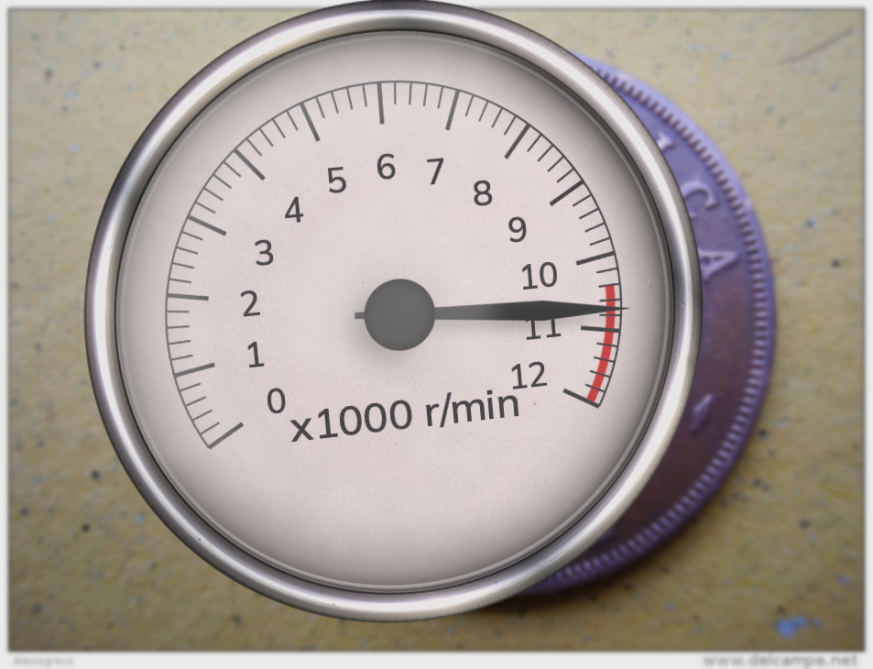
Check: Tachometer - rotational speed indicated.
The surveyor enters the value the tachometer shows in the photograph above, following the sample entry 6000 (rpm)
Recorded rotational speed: 10700 (rpm)
